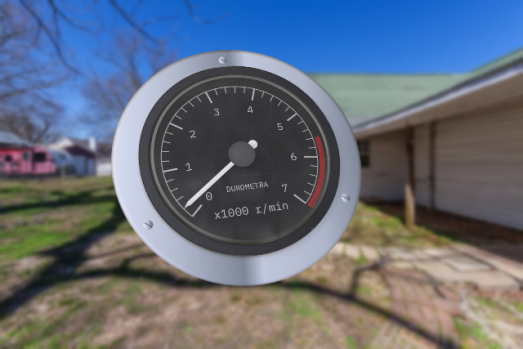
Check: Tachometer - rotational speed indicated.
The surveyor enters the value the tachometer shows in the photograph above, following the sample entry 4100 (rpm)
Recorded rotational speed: 200 (rpm)
